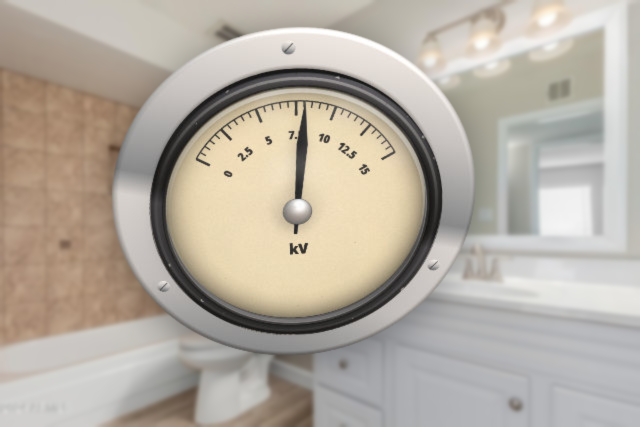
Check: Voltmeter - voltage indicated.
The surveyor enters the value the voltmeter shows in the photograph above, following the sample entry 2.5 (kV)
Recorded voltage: 8 (kV)
